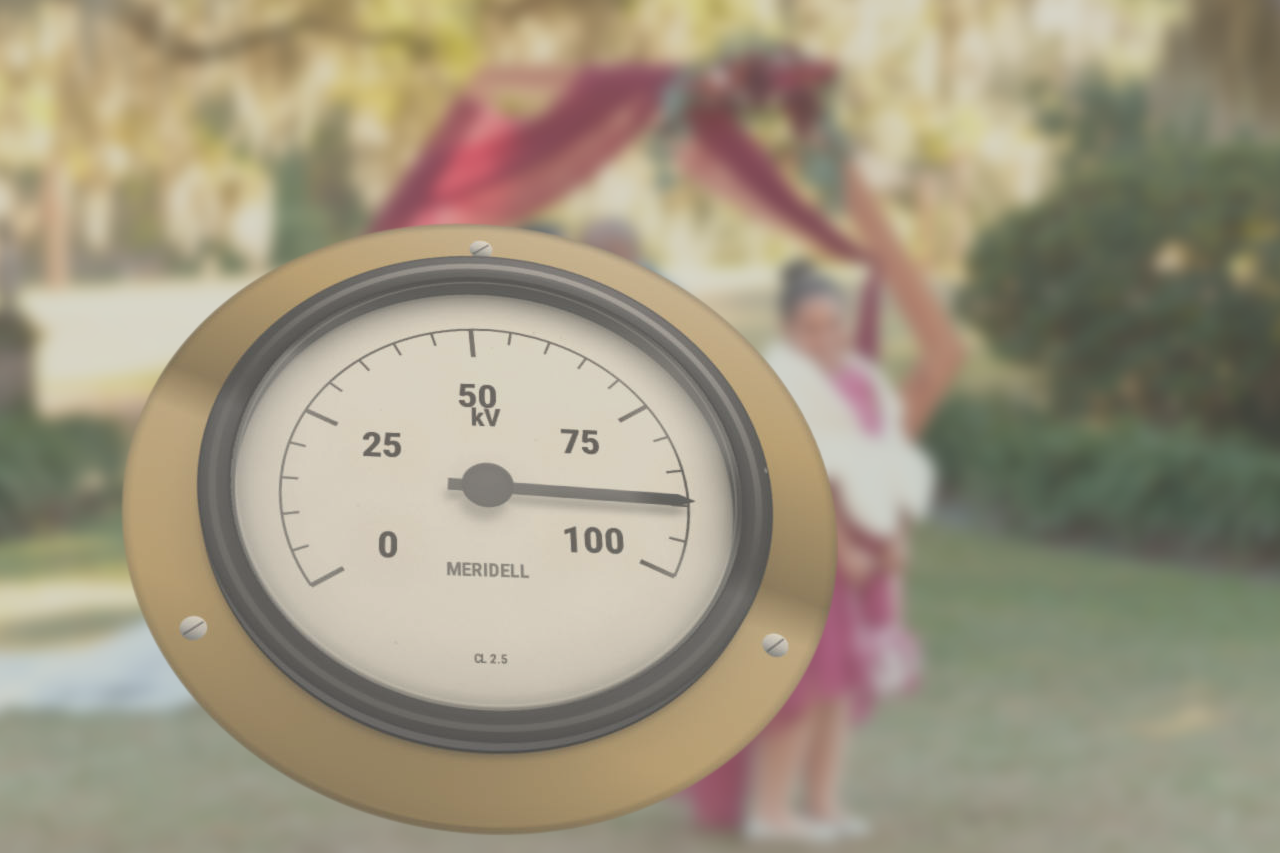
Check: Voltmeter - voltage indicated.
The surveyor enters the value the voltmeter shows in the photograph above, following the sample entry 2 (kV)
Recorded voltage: 90 (kV)
